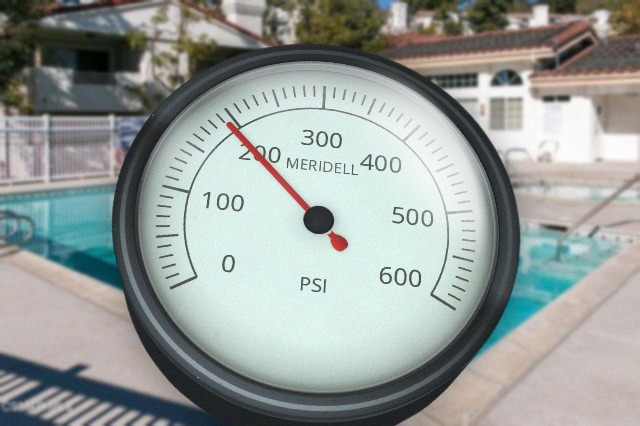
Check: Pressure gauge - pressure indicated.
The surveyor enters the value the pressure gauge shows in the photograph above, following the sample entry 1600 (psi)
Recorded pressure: 190 (psi)
